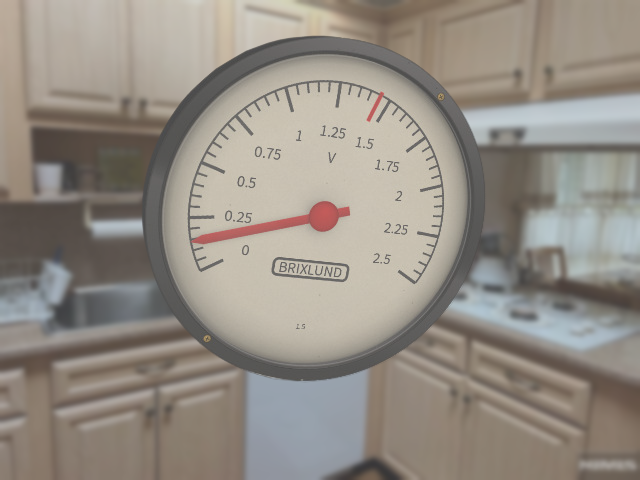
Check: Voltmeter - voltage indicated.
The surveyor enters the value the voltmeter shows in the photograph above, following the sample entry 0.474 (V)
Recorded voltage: 0.15 (V)
